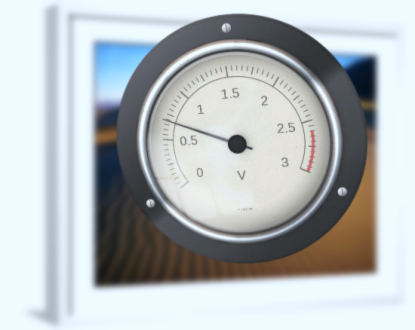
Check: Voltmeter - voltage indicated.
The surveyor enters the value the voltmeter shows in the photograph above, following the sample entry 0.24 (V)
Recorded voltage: 0.7 (V)
